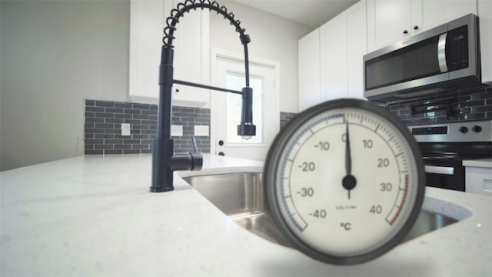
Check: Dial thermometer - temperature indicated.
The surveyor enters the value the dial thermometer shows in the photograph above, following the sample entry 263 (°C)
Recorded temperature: 0 (°C)
